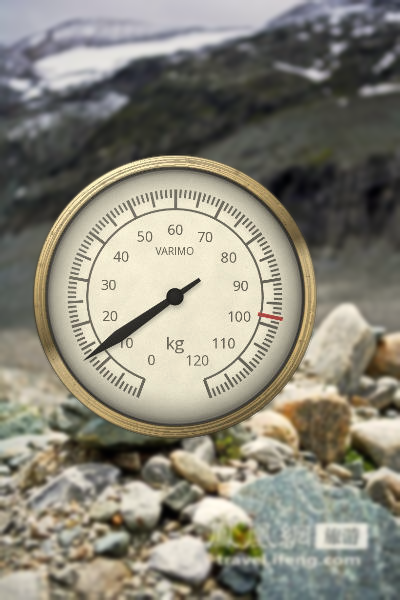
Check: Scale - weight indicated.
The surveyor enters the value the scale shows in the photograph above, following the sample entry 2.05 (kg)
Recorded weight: 13 (kg)
